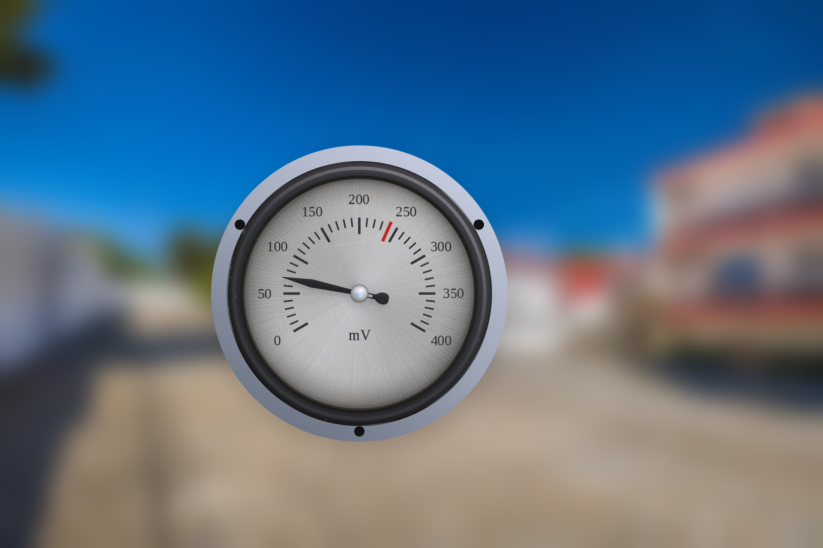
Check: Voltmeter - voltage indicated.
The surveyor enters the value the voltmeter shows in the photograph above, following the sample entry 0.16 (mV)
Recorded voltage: 70 (mV)
